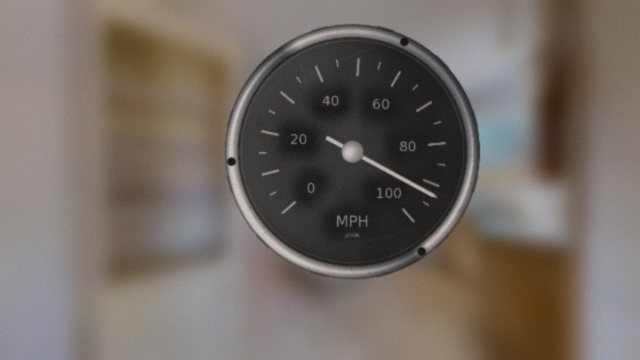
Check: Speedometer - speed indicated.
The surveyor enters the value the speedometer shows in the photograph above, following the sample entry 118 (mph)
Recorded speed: 92.5 (mph)
